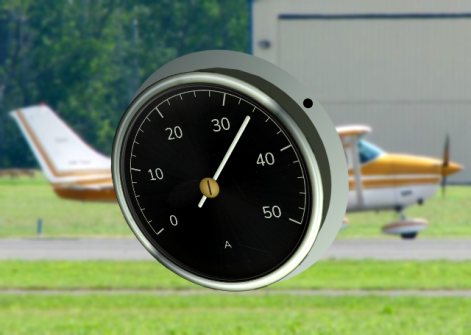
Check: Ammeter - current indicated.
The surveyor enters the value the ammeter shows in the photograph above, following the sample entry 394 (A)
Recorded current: 34 (A)
